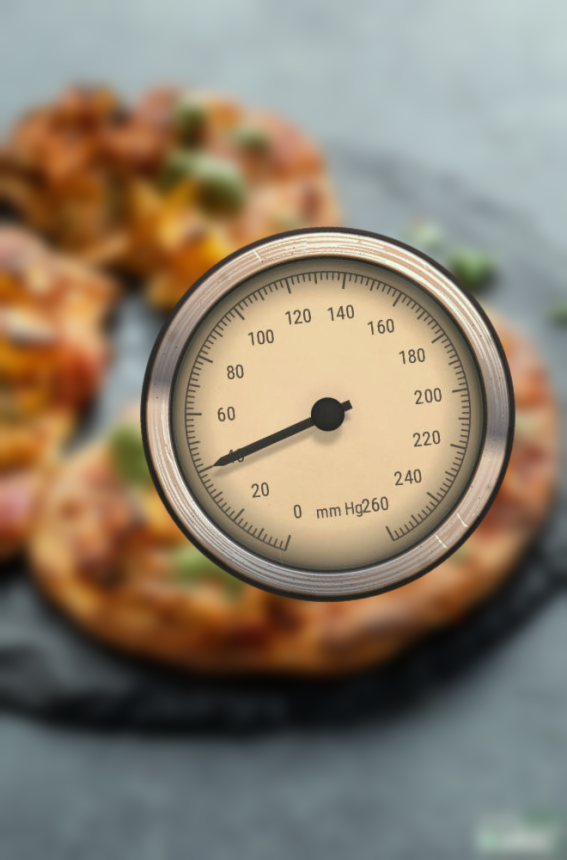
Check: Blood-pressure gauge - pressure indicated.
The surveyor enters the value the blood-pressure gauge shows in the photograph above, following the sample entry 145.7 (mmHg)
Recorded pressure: 40 (mmHg)
